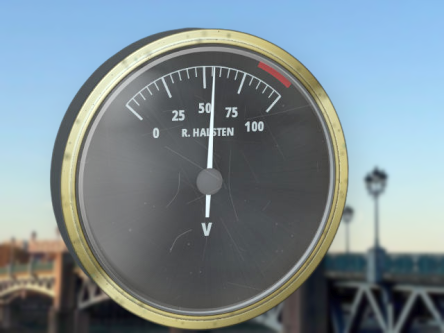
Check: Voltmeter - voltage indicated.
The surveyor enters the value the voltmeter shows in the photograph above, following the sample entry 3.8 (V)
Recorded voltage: 55 (V)
